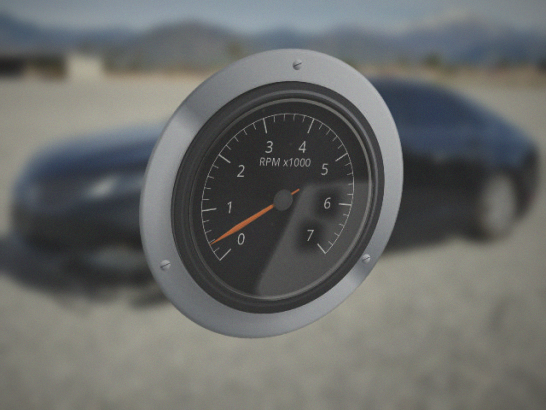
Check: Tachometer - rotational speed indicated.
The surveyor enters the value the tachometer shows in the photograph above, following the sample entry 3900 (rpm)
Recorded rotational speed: 400 (rpm)
